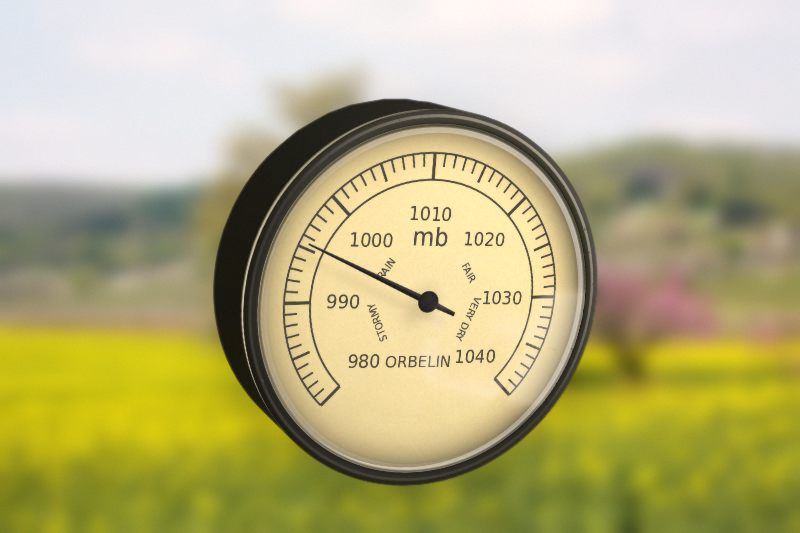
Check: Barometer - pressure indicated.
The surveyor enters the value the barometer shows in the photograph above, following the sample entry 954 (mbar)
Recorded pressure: 995.5 (mbar)
